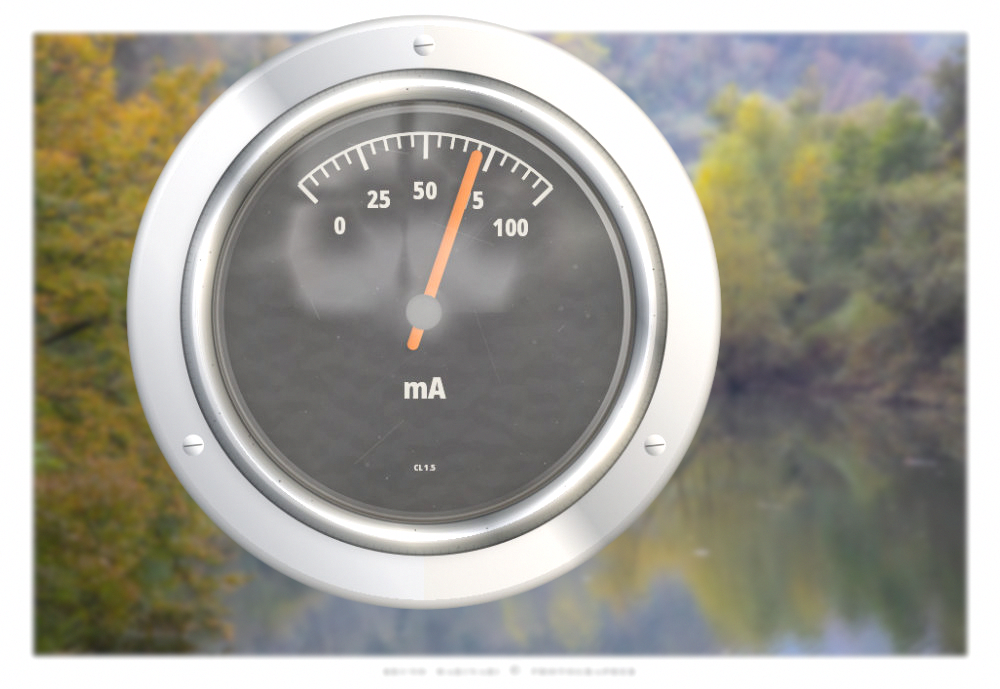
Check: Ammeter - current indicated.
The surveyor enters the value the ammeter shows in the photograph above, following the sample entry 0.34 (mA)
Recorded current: 70 (mA)
